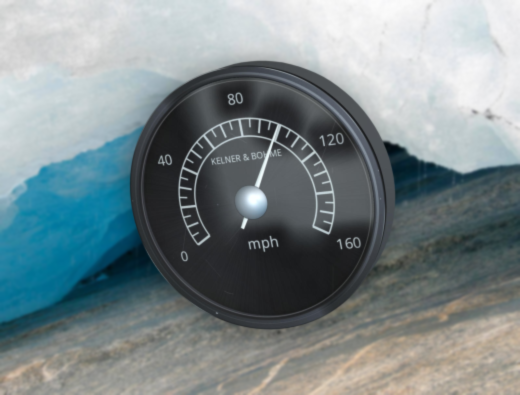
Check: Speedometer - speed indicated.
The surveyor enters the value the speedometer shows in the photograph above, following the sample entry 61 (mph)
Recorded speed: 100 (mph)
